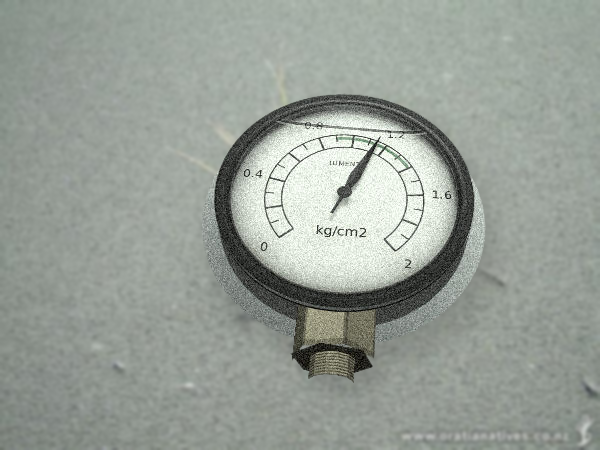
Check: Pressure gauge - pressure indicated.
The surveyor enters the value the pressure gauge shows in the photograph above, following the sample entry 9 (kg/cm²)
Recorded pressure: 1.15 (kg/cm²)
